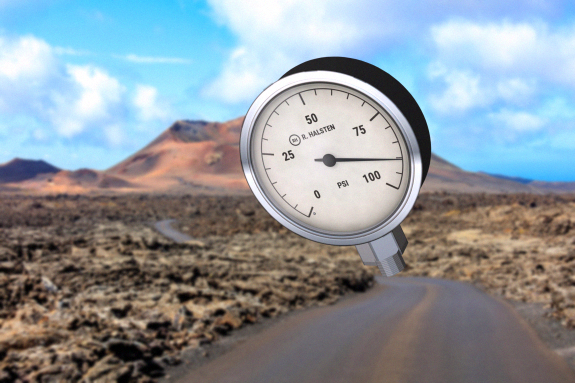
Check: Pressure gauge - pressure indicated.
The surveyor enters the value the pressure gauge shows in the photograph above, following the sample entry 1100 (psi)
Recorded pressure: 90 (psi)
